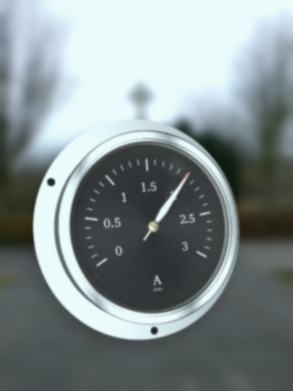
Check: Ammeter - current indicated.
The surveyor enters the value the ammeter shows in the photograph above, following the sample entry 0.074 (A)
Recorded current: 2 (A)
